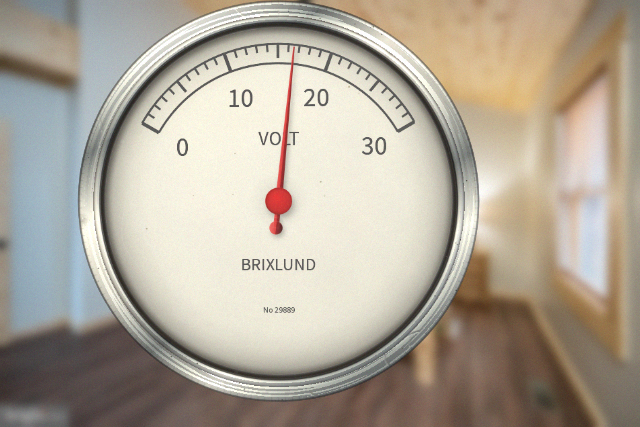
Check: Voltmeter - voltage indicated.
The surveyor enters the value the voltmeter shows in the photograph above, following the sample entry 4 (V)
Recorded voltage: 16.5 (V)
